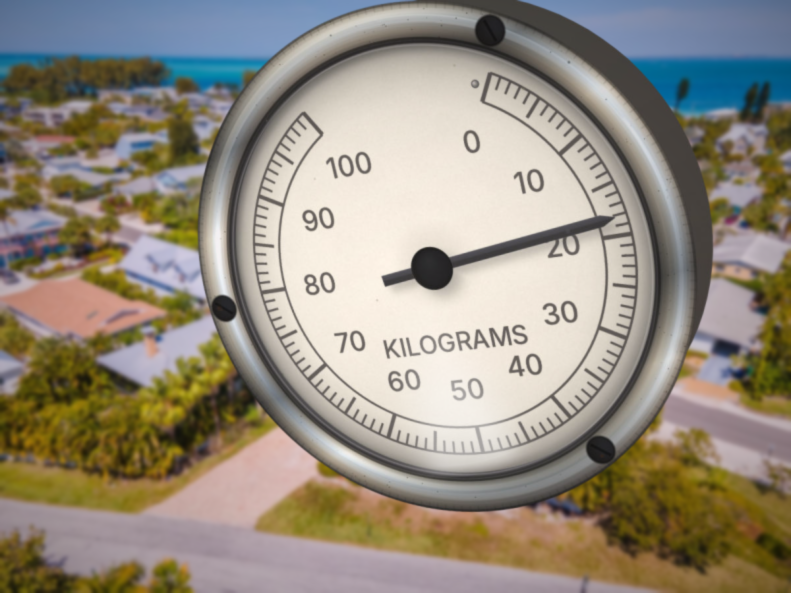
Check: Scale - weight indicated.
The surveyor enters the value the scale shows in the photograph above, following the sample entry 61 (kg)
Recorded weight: 18 (kg)
